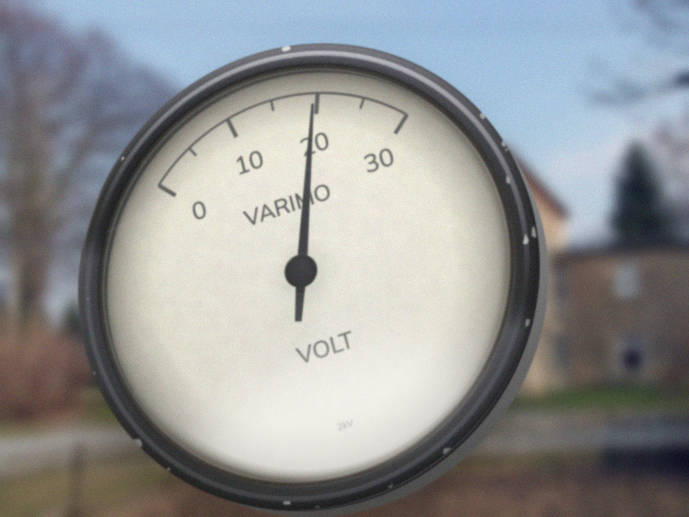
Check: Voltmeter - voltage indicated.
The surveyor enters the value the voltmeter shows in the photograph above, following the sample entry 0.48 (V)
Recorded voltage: 20 (V)
